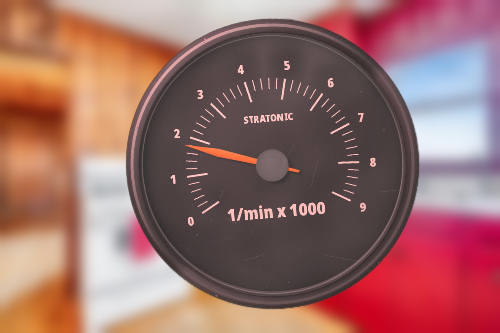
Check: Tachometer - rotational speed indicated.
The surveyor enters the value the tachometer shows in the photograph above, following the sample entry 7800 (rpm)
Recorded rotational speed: 1800 (rpm)
